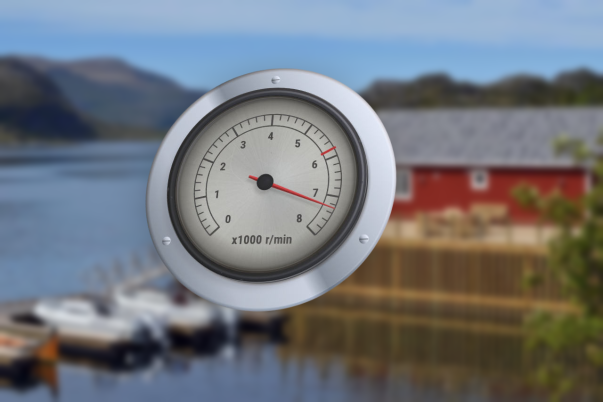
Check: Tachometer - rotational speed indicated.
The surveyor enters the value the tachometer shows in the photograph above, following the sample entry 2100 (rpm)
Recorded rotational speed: 7300 (rpm)
